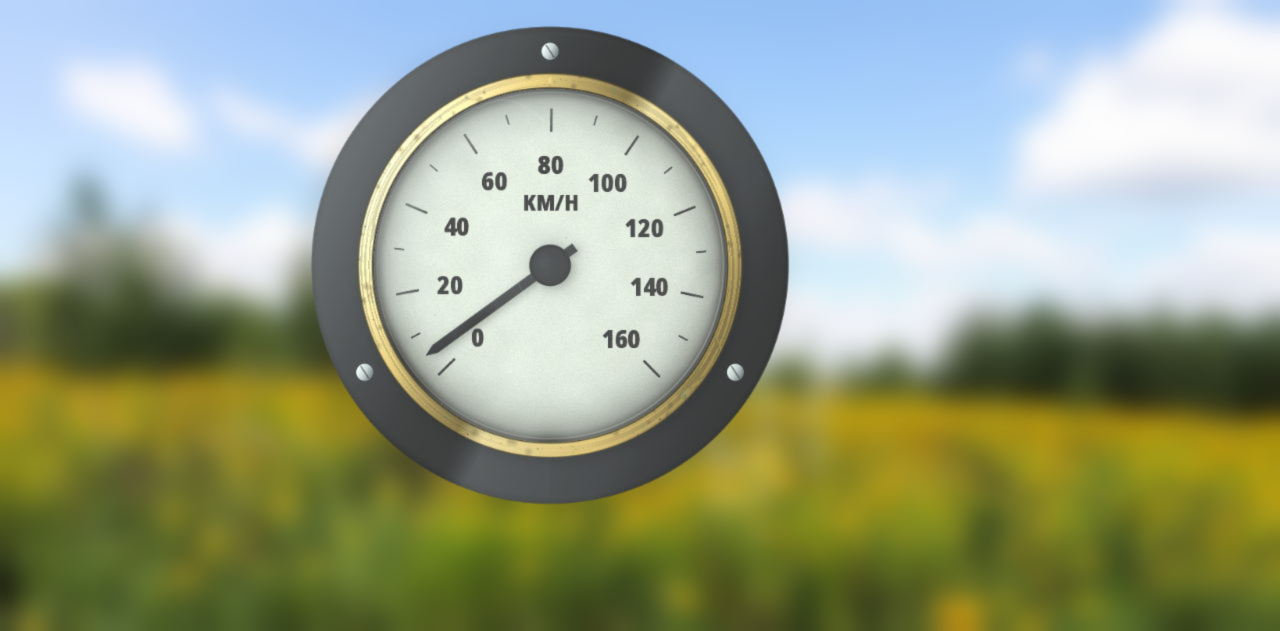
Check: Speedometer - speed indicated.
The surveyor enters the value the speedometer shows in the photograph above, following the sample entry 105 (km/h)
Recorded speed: 5 (km/h)
